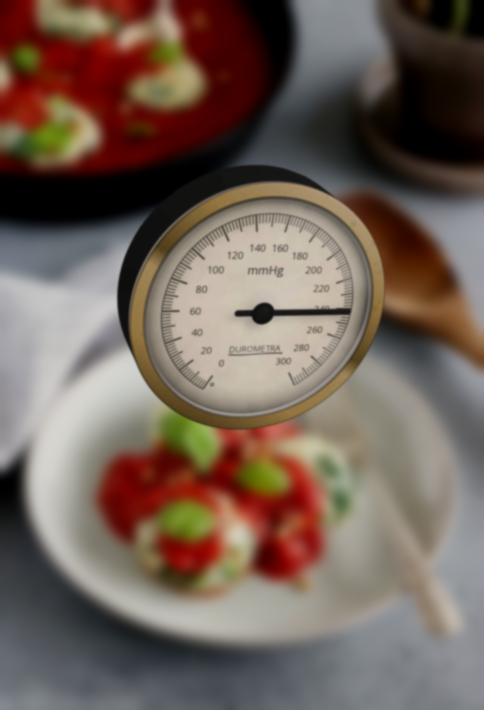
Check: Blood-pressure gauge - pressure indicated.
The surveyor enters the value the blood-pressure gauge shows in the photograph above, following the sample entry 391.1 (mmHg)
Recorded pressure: 240 (mmHg)
